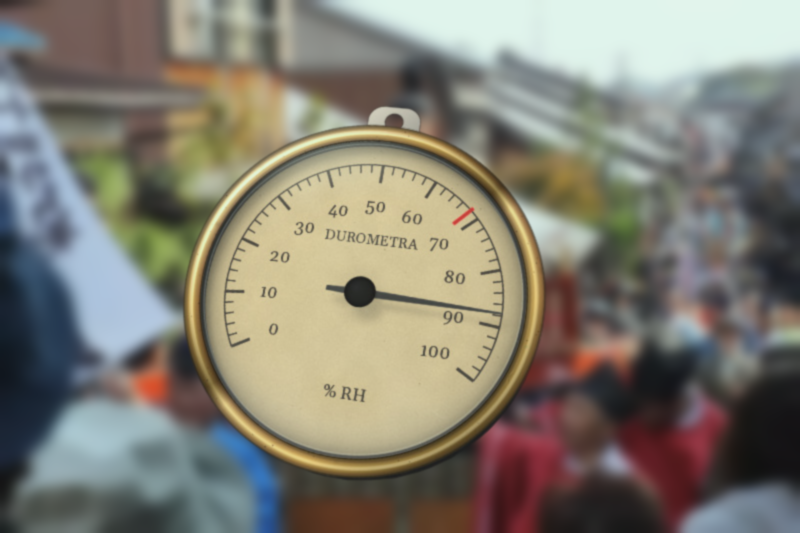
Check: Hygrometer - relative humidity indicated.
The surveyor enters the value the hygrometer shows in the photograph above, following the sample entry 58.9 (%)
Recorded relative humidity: 88 (%)
